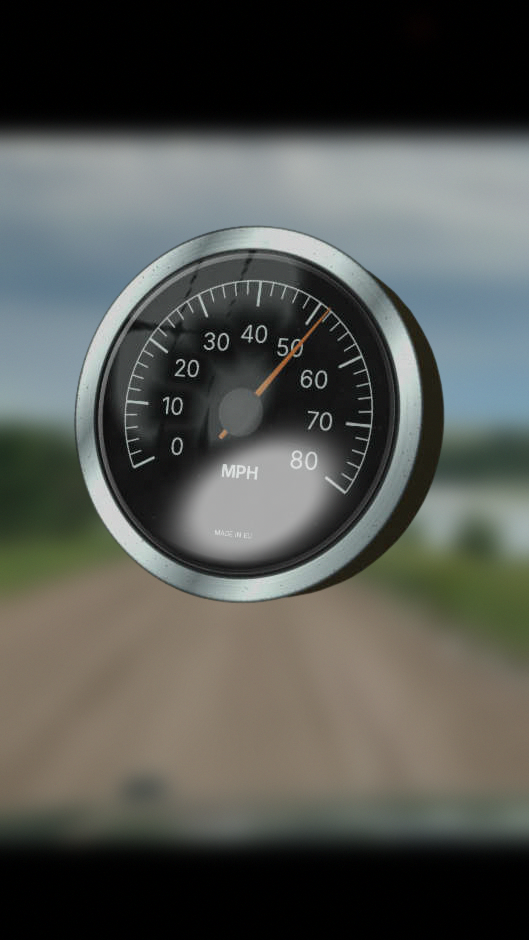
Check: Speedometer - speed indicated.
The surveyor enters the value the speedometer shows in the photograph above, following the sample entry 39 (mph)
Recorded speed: 52 (mph)
